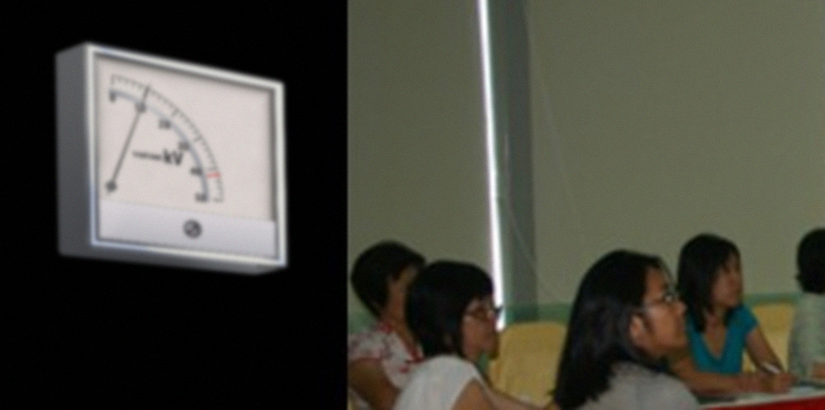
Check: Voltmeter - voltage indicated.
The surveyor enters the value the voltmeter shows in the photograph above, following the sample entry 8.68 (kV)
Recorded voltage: 10 (kV)
